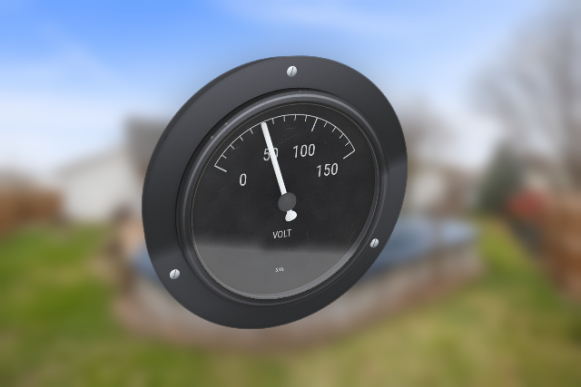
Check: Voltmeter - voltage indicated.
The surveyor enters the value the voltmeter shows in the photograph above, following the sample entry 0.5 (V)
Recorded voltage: 50 (V)
